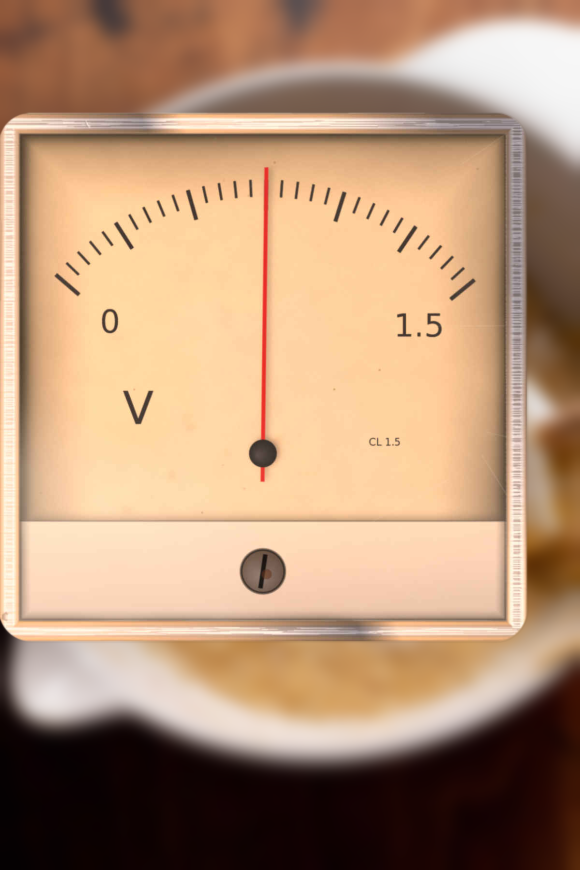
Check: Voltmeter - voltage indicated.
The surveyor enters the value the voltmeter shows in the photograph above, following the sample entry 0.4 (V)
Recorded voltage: 0.75 (V)
